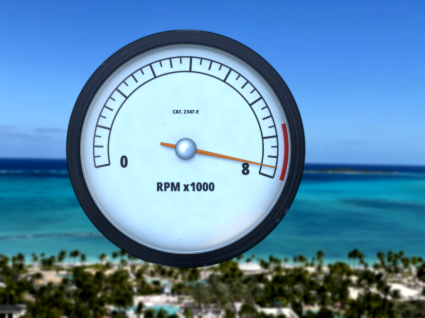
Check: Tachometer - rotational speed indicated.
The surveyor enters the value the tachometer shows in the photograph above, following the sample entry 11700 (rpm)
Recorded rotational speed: 7750 (rpm)
